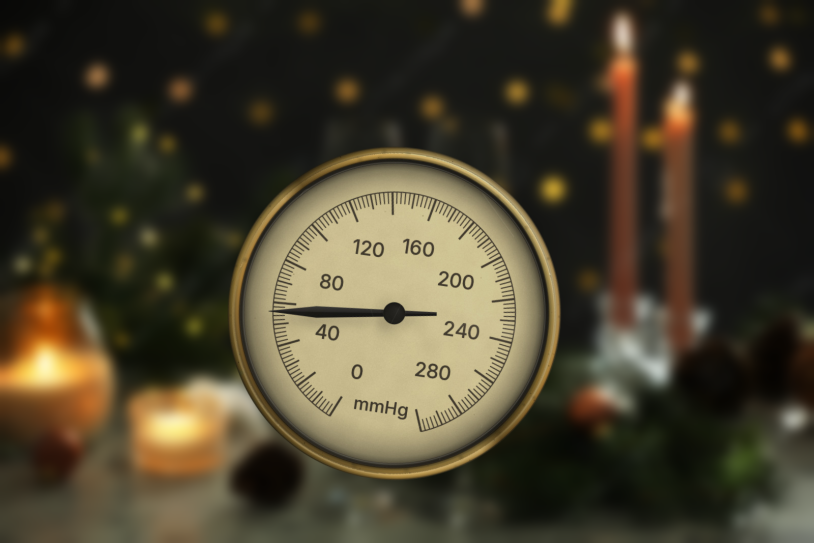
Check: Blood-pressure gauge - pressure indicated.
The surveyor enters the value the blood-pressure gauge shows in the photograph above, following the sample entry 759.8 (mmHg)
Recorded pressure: 56 (mmHg)
